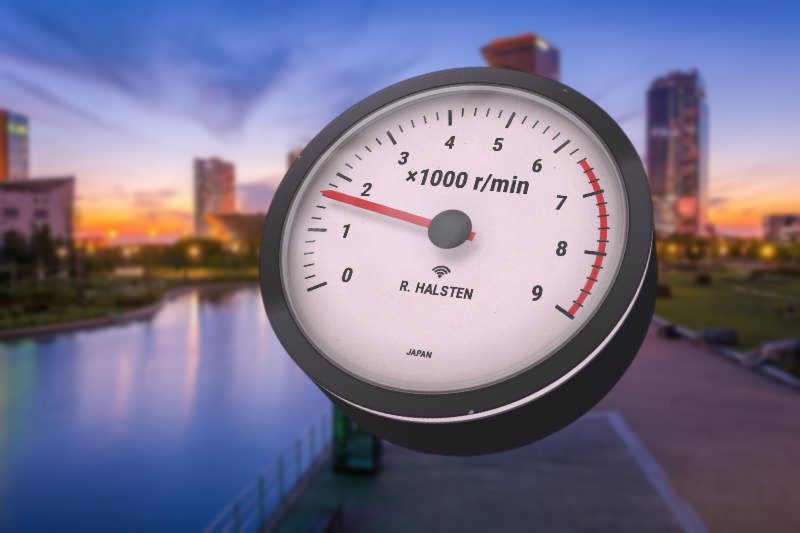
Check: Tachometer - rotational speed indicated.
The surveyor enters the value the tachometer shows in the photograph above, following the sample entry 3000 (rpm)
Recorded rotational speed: 1600 (rpm)
